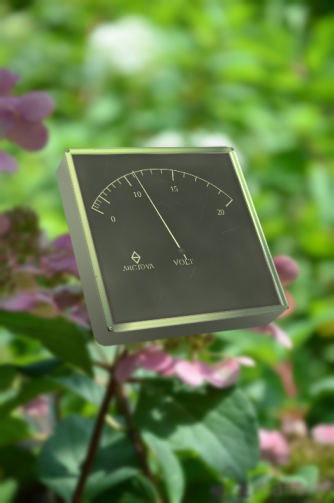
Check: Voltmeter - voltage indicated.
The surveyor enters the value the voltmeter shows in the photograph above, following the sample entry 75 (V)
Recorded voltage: 11 (V)
